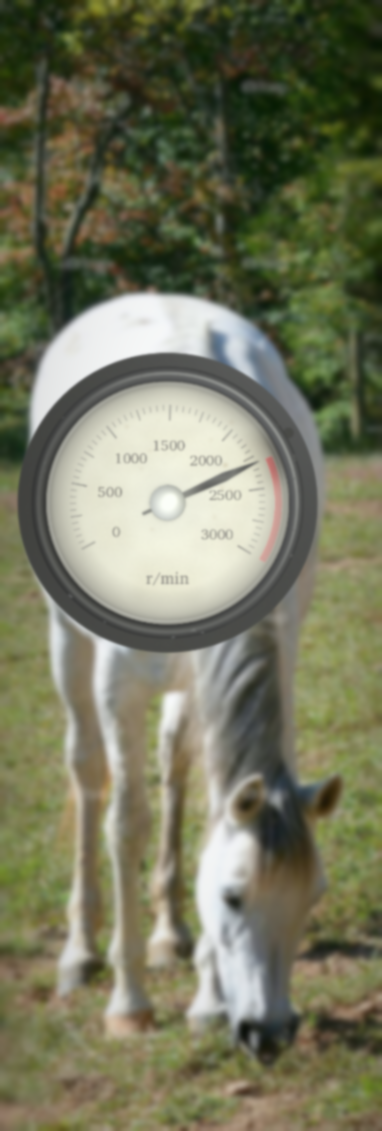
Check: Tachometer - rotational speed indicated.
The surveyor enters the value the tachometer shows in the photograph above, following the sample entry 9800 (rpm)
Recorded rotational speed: 2300 (rpm)
